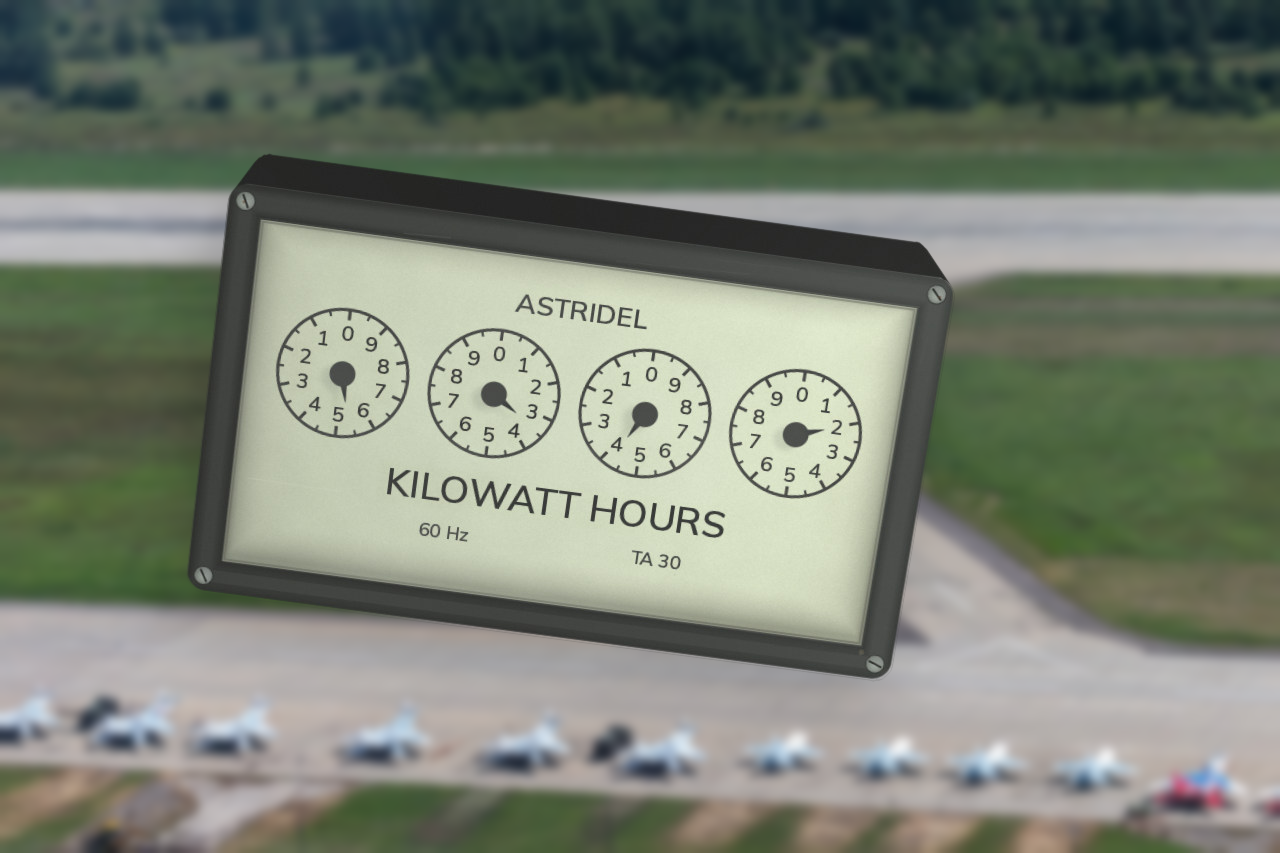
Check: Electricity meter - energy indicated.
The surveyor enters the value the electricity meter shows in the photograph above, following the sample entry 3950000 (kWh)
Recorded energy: 5342 (kWh)
